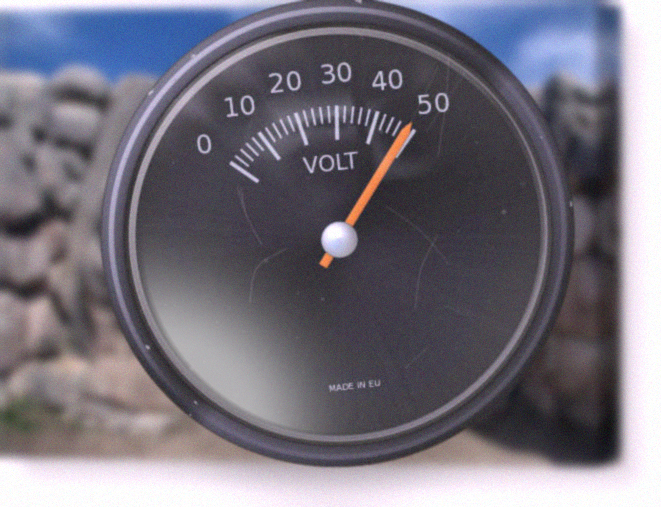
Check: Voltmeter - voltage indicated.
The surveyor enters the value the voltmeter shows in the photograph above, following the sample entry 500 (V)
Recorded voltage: 48 (V)
